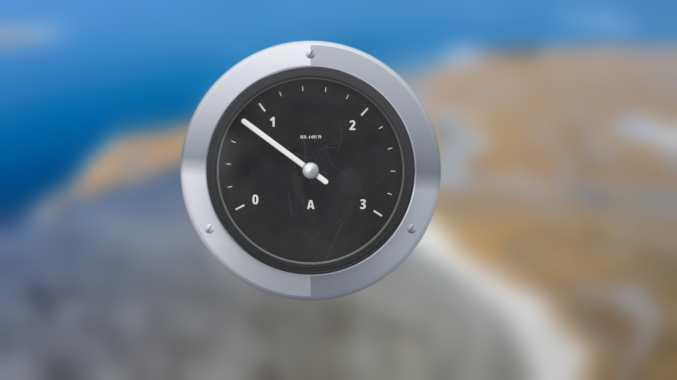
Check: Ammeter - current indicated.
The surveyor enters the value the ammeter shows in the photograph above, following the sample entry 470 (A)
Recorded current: 0.8 (A)
